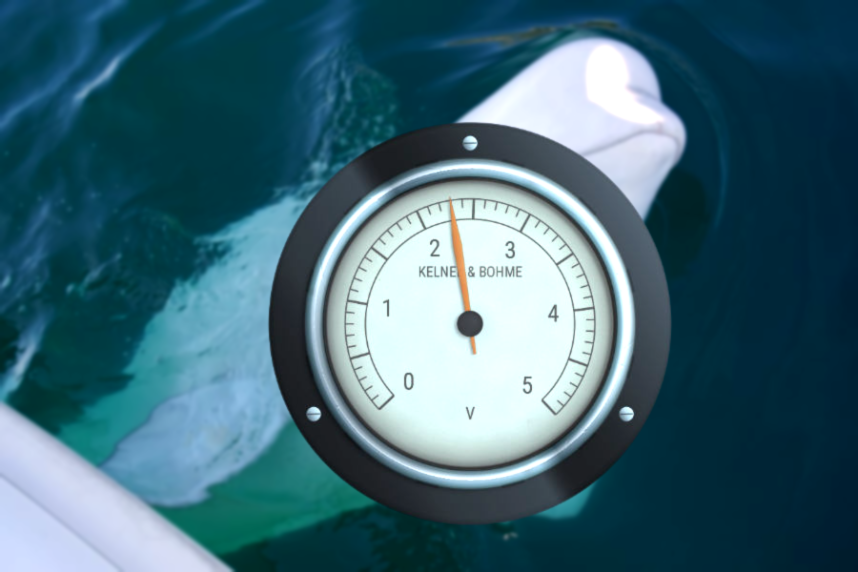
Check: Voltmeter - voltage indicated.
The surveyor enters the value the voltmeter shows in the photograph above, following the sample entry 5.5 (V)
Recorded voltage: 2.3 (V)
